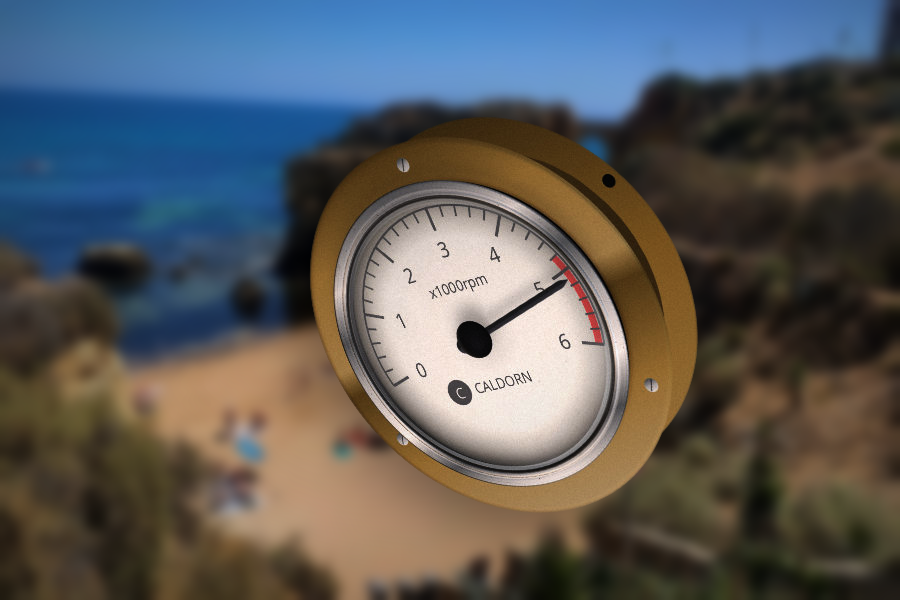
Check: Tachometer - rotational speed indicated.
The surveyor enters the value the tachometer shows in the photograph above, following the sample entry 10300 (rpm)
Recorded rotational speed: 5100 (rpm)
